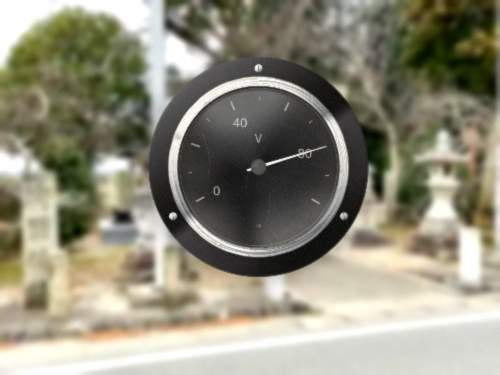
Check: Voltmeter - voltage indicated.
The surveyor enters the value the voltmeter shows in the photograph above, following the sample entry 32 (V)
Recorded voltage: 80 (V)
